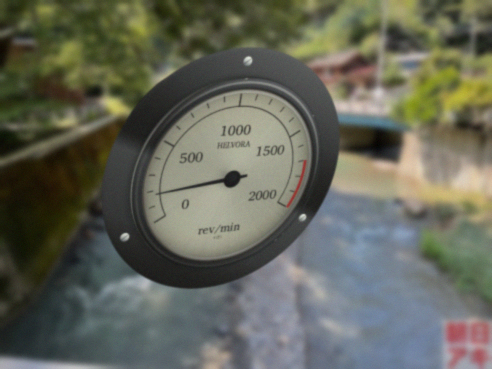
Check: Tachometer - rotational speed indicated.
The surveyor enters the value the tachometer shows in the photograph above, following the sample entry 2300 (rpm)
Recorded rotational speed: 200 (rpm)
